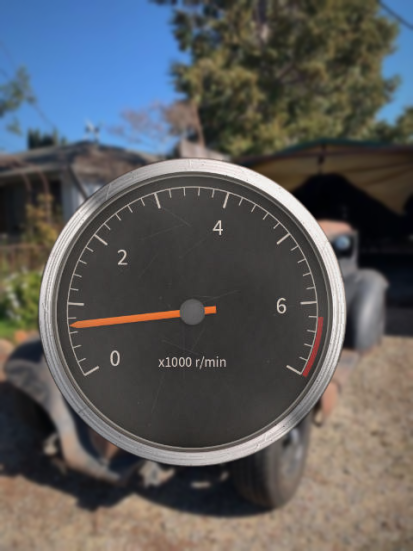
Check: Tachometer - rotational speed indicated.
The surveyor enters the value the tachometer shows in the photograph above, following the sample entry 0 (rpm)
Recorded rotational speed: 700 (rpm)
